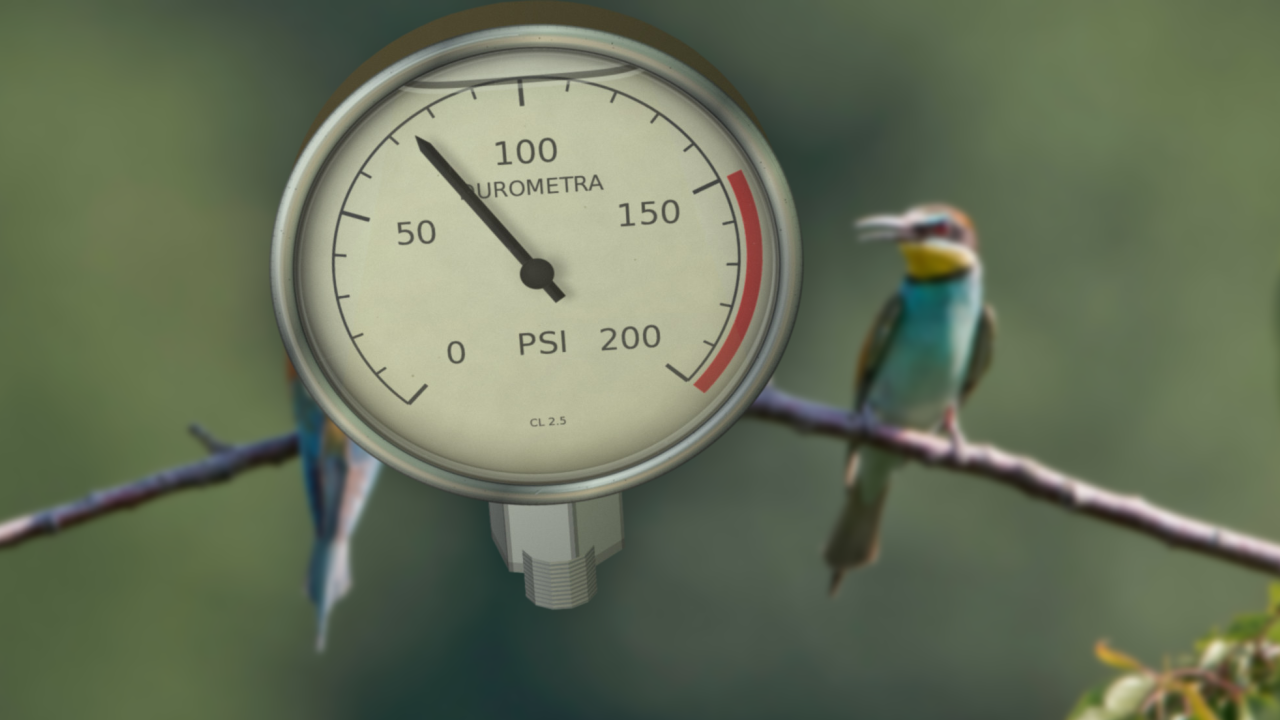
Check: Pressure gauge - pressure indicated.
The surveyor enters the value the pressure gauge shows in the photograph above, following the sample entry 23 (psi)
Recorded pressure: 75 (psi)
